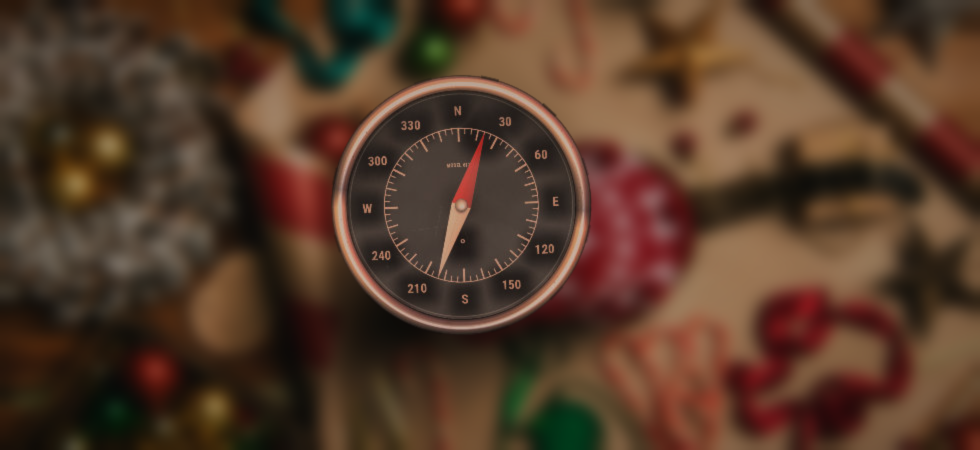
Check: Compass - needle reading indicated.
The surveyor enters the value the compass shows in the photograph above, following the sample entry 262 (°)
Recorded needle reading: 20 (°)
